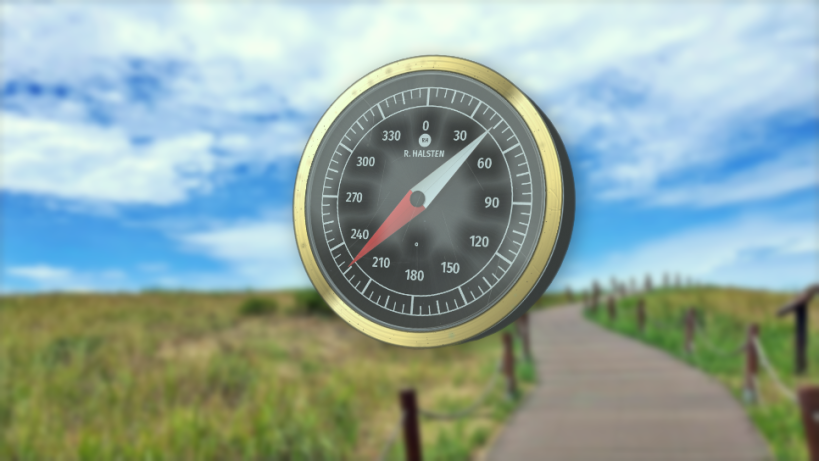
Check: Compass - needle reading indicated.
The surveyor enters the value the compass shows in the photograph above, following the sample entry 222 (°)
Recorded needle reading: 225 (°)
